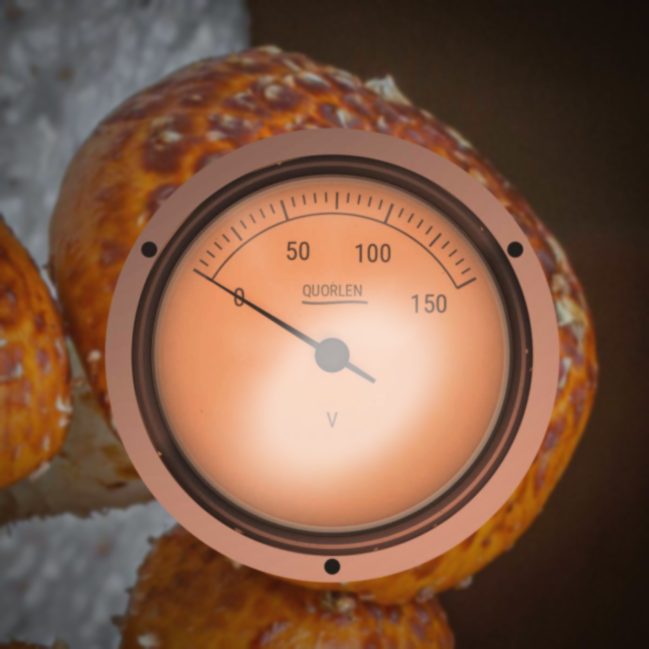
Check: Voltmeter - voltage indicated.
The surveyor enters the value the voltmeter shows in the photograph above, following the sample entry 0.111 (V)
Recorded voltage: 0 (V)
